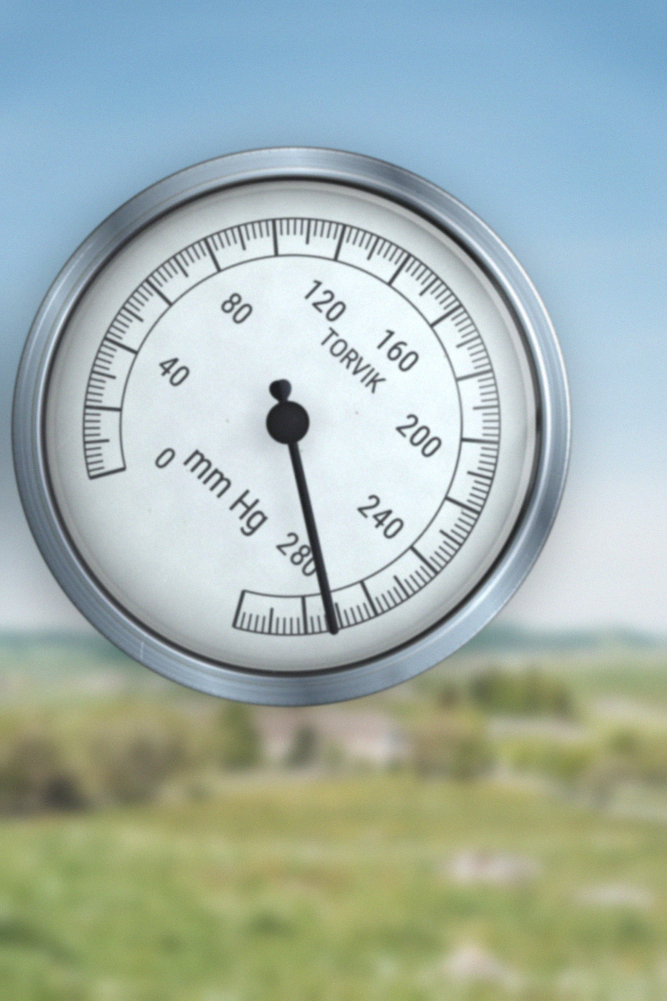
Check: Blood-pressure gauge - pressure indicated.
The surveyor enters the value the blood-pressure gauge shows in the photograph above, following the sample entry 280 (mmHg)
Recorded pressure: 272 (mmHg)
